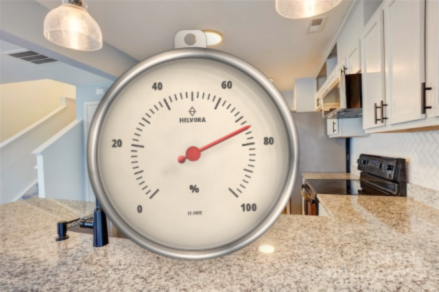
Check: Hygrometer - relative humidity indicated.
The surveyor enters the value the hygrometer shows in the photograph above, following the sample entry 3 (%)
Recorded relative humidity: 74 (%)
